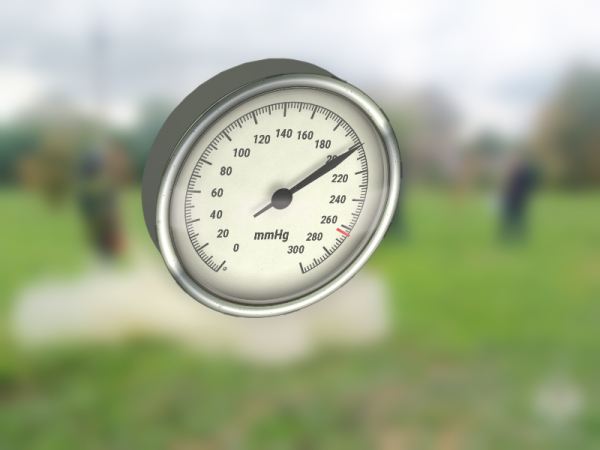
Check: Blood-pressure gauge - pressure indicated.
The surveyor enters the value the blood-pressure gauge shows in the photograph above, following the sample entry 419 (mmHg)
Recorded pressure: 200 (mmHg)
